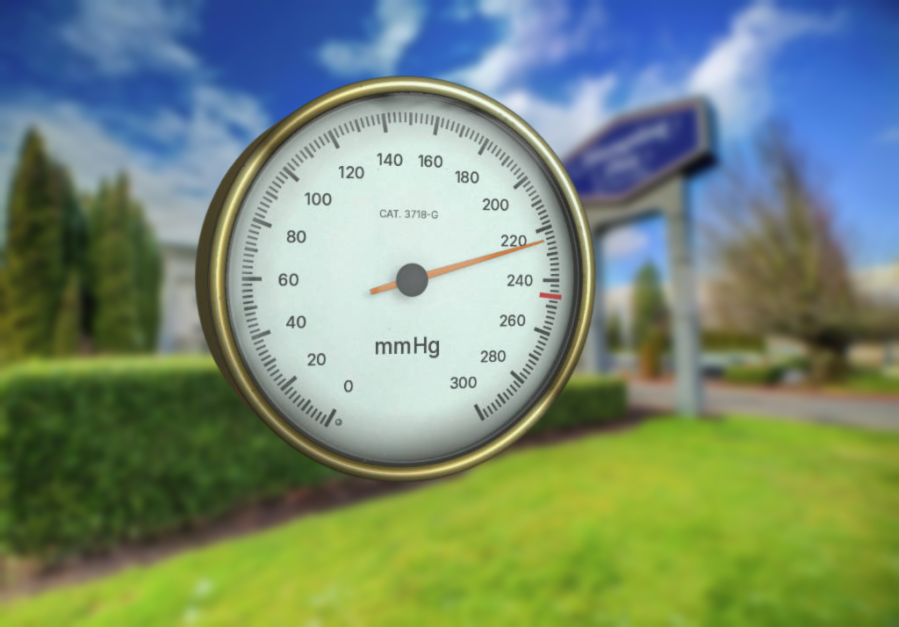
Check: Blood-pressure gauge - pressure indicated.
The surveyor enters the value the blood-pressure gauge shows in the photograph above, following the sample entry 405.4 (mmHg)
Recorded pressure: 224 (mmHg)
